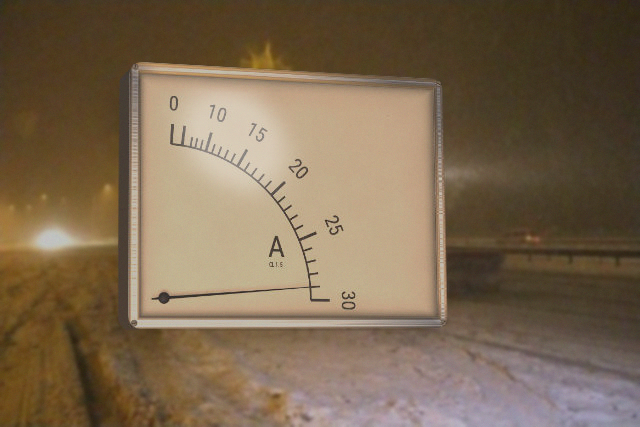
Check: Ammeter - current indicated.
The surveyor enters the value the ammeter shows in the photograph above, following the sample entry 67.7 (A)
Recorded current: 29 (A)
